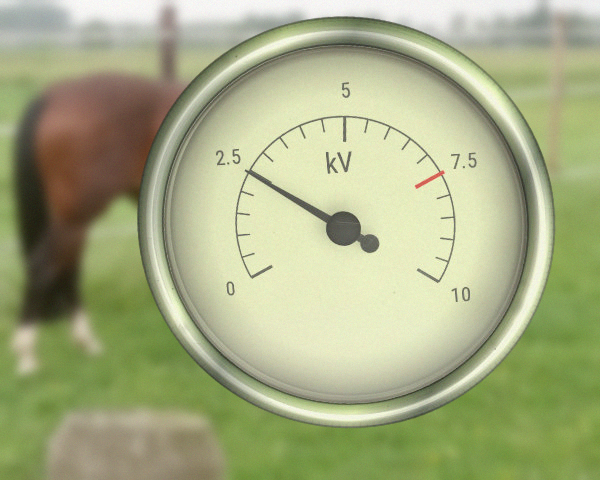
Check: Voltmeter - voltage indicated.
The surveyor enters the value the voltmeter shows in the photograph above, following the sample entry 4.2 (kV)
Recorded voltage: 2.5 (kV)
